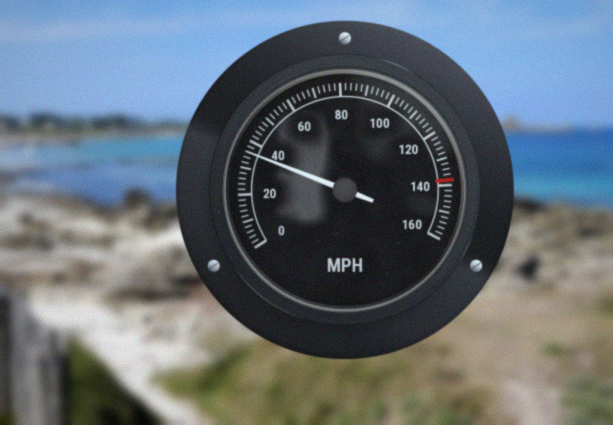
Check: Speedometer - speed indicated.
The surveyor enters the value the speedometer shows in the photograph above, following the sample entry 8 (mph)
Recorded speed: 36 (mph)
